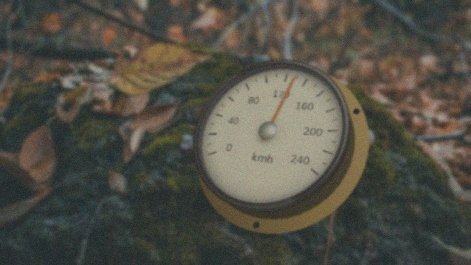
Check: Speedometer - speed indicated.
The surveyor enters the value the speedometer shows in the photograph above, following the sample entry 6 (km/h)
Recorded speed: 130 (km/h)
